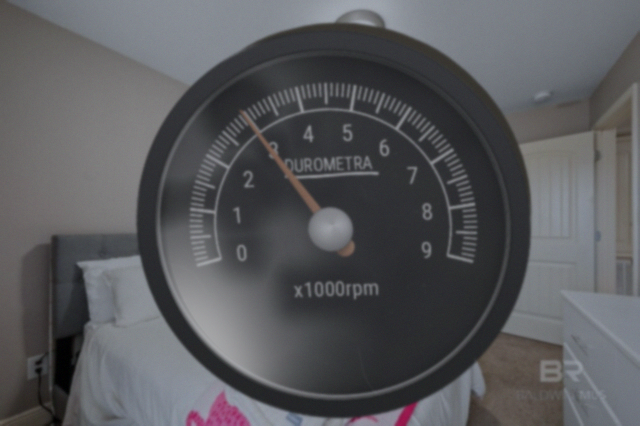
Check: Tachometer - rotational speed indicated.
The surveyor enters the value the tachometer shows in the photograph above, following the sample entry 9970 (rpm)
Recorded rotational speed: 3000 (rpm)
